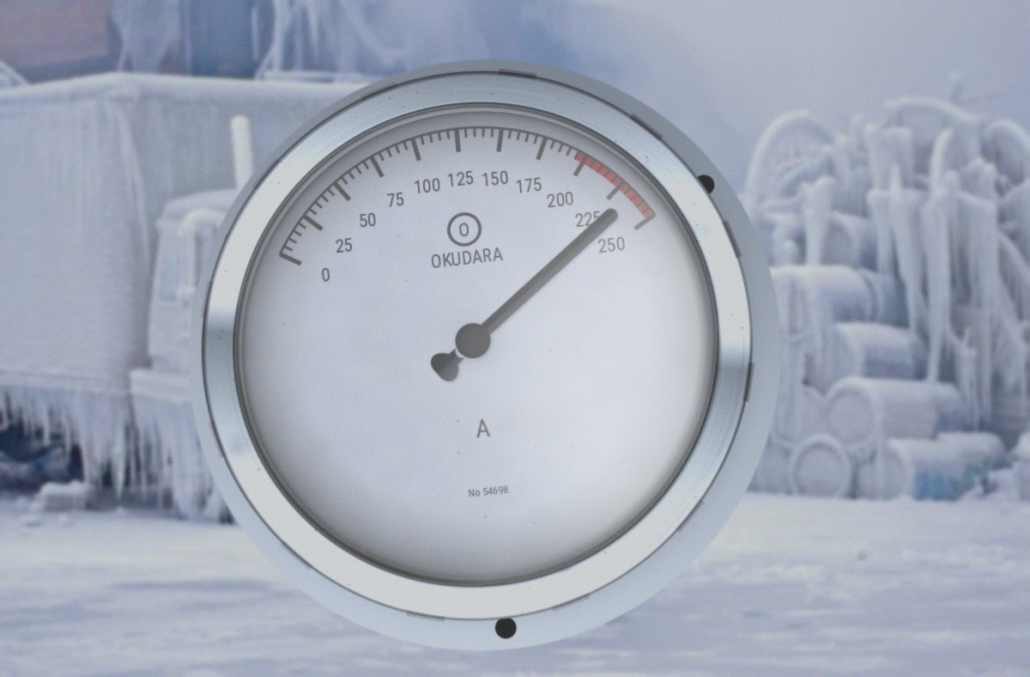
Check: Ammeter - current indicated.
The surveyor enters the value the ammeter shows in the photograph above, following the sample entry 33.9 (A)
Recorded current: 235 (A)
